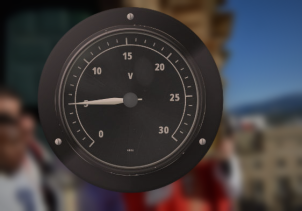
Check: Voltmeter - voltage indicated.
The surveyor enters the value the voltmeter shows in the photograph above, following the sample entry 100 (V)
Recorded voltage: 5 (V)
